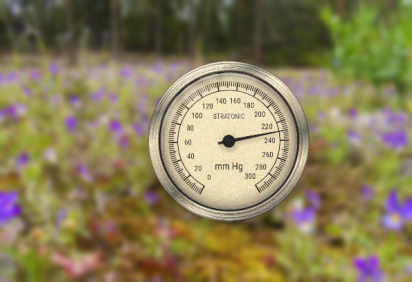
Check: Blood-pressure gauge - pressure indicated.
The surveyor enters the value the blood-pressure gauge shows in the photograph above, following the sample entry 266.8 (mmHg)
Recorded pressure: 230 (mmHg)
